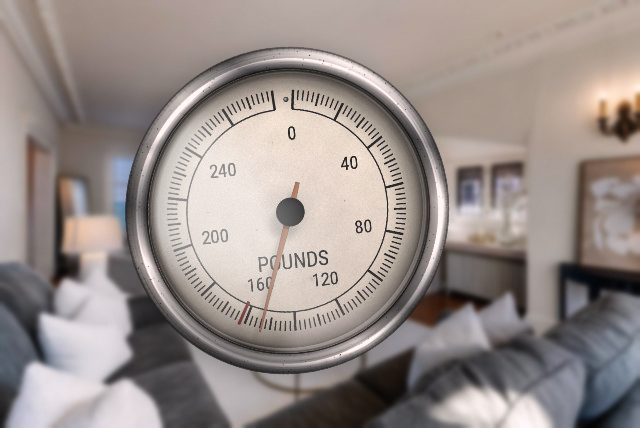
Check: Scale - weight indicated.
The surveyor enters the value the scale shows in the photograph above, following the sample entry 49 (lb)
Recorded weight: 154 (lb)
